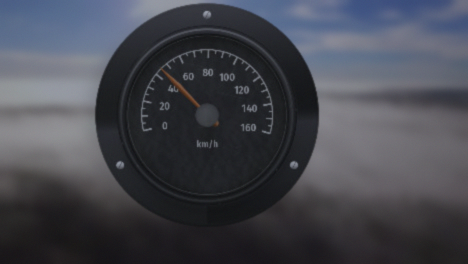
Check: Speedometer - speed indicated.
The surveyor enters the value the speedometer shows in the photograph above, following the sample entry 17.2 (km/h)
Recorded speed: 45 (km/h)
